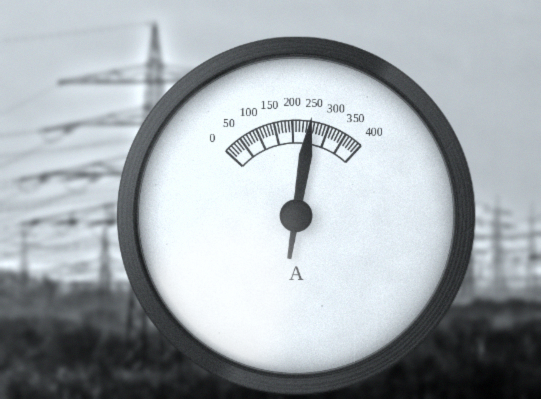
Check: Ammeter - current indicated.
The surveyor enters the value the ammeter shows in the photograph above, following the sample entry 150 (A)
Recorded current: 250 (A)
